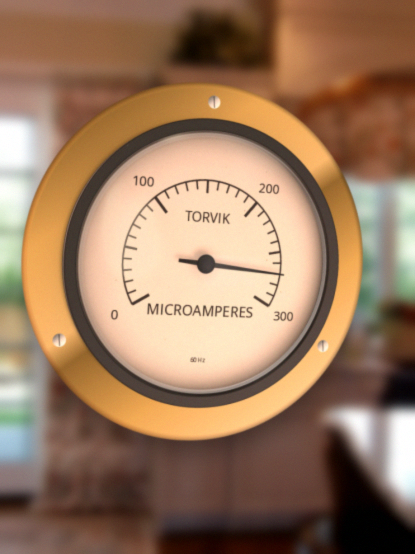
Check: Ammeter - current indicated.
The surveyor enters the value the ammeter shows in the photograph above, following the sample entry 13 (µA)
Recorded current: 270 (µA)
